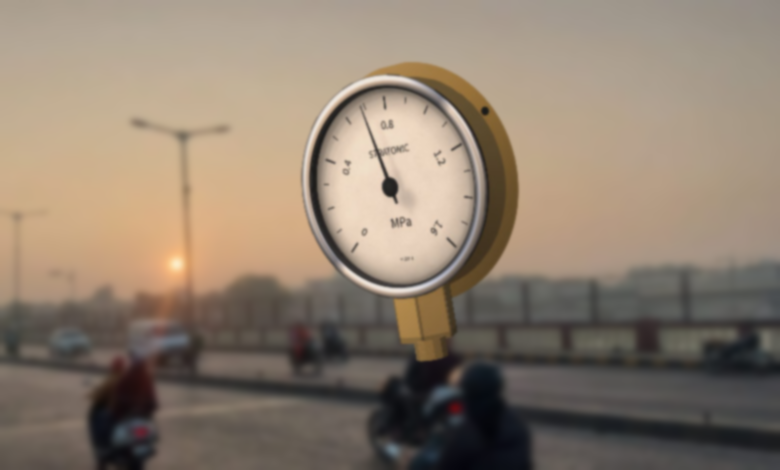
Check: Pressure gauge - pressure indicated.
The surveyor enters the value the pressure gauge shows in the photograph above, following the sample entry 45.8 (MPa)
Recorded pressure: 0.7 (MPa)
